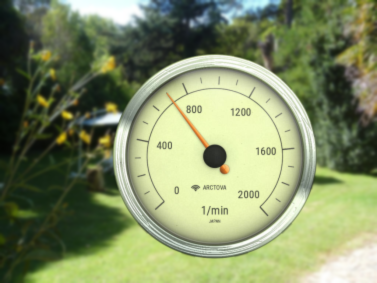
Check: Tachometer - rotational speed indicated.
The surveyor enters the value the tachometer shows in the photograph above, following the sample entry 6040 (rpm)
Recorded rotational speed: 700 (rpm)
